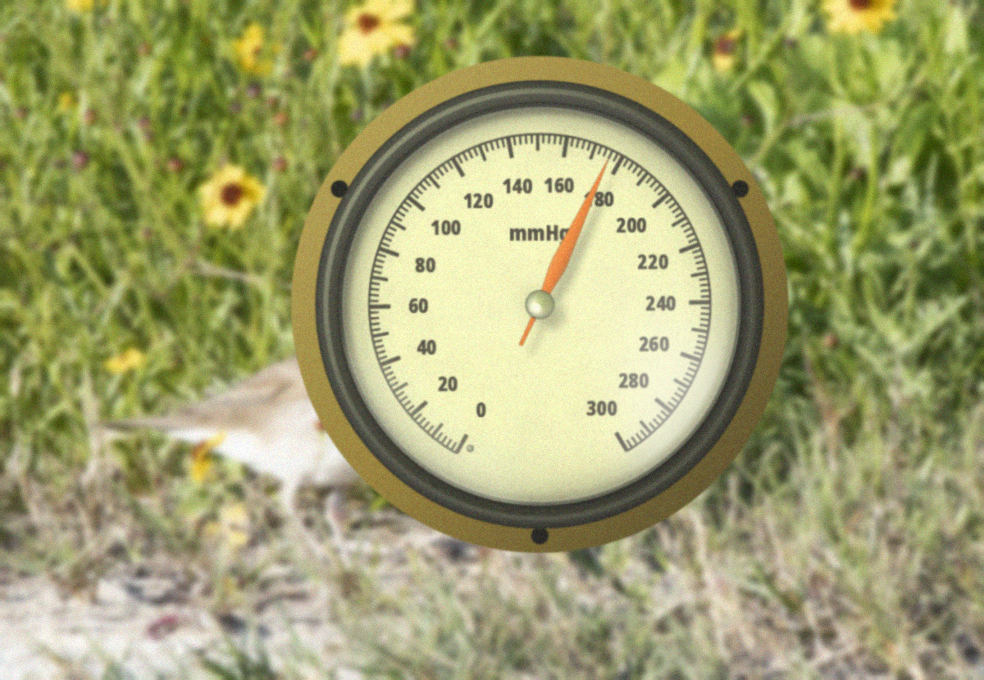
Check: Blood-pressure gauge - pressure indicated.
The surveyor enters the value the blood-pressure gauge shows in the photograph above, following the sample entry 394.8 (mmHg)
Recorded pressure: 176 (mmHg)
